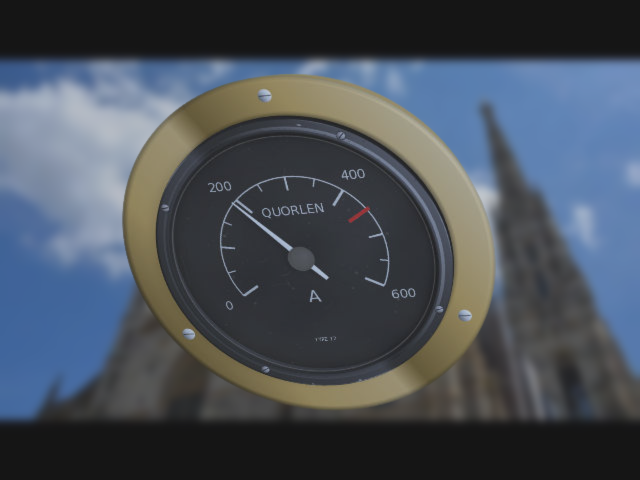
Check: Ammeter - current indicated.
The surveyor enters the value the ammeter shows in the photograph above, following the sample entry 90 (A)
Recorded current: 200 (A)
